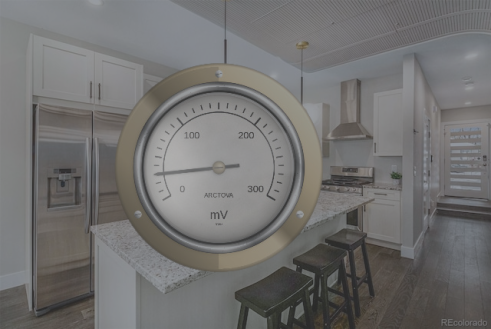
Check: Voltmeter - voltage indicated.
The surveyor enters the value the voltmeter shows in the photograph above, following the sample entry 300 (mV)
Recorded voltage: 30 (mV)
